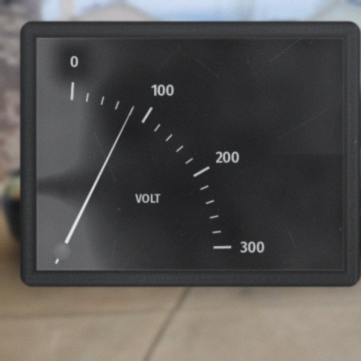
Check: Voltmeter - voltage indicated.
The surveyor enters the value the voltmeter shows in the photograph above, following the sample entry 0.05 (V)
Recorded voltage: 80 (V)
